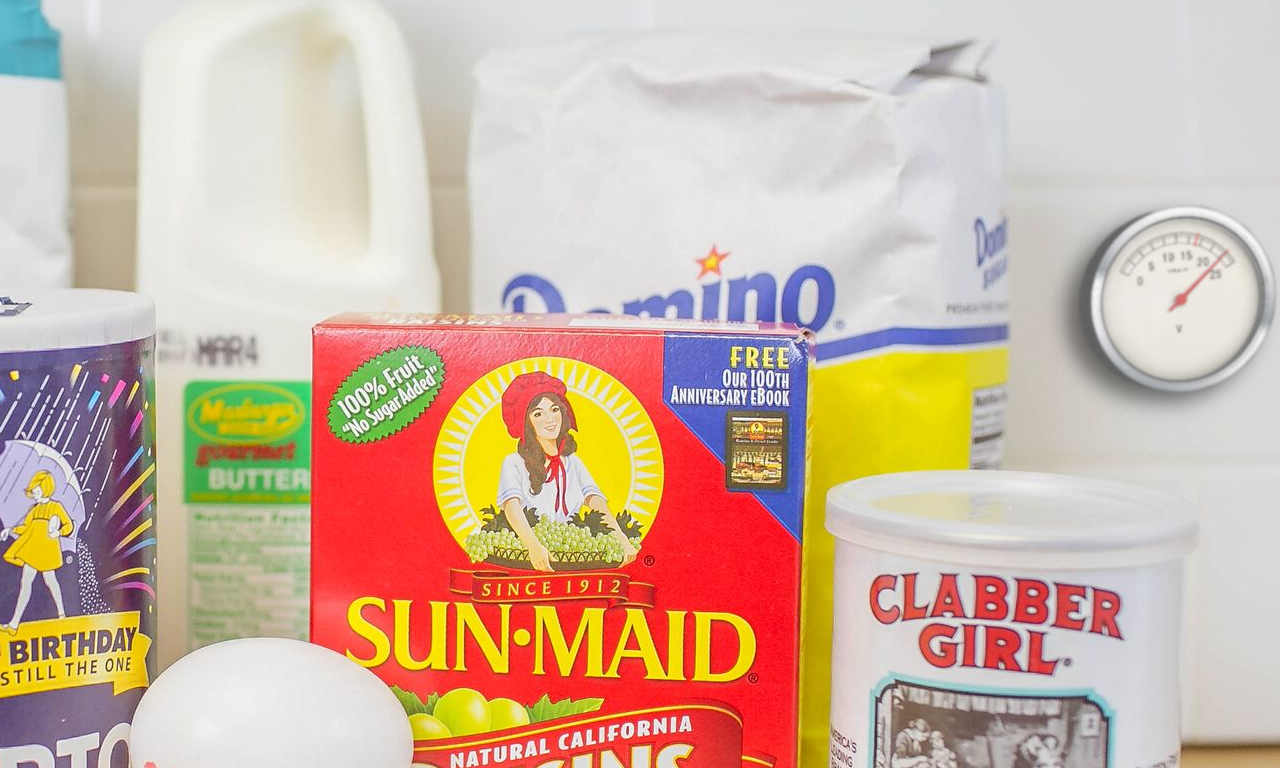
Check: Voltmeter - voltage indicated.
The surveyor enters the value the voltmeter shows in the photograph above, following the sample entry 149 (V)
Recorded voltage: 22.5 (V)
